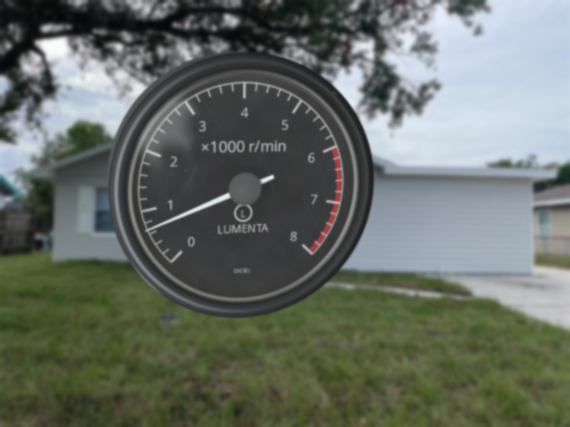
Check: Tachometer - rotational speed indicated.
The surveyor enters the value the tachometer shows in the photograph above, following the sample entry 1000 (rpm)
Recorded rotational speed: 700 (rpm)
